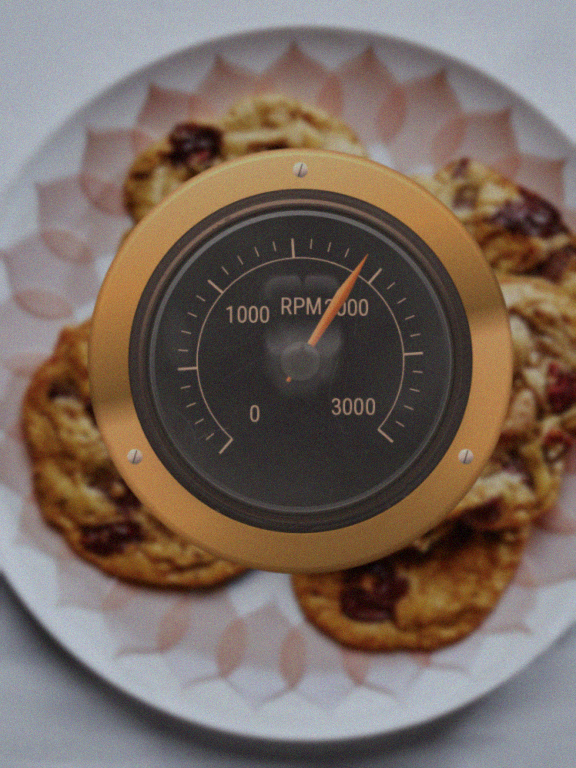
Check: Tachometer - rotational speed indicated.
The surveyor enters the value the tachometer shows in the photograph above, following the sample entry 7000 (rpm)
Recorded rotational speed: 1900 (rpm)
